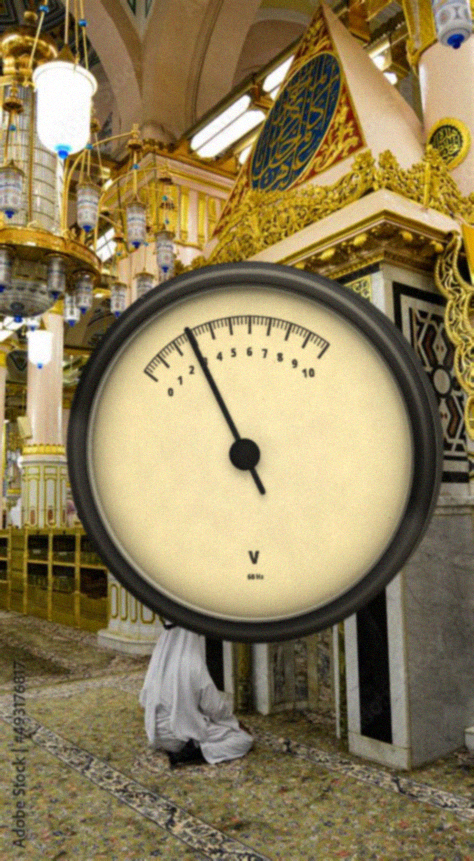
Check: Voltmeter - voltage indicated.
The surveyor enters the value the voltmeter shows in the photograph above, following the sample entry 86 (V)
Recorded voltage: 3 (V)
